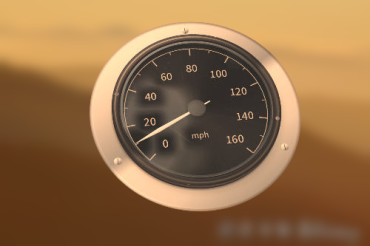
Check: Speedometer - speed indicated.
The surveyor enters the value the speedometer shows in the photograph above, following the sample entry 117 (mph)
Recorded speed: 10 (mph)
